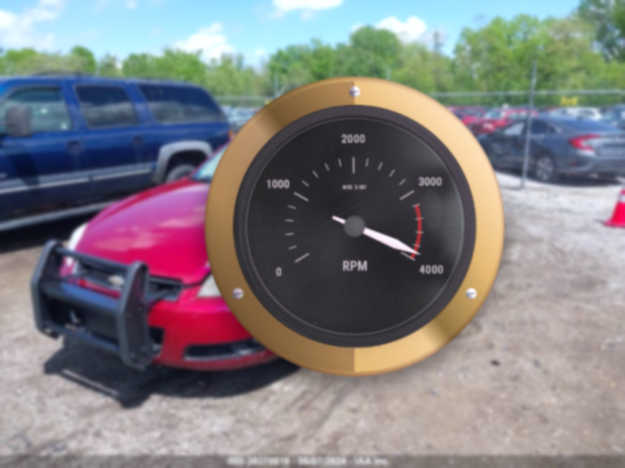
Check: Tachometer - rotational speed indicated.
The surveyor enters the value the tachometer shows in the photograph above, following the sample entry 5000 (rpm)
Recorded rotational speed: 3900 (rpm)
